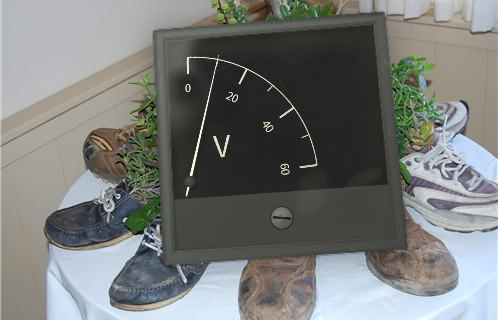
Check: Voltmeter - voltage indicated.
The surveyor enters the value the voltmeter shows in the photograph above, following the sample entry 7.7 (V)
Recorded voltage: 10 (V)
